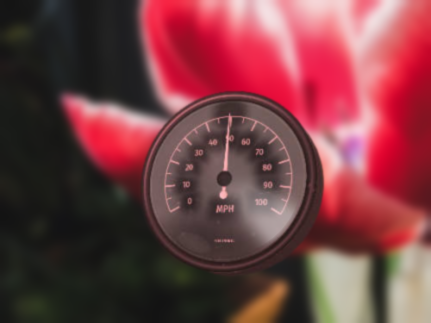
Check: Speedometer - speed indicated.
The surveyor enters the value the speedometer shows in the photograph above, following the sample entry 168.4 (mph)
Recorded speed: 50 (mph)
